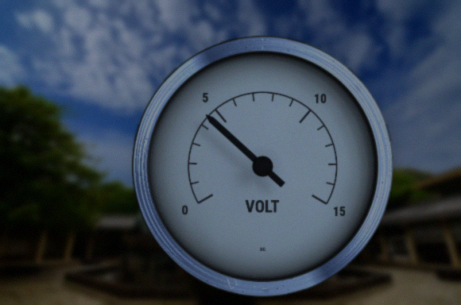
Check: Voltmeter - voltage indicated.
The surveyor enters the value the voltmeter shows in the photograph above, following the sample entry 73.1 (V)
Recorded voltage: 4.5 (V)
